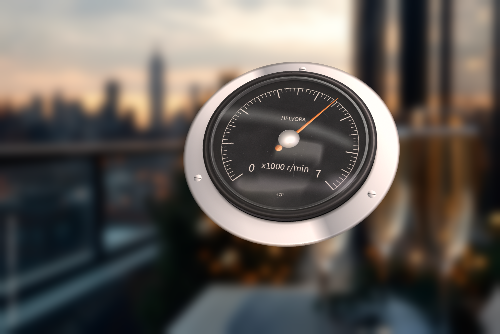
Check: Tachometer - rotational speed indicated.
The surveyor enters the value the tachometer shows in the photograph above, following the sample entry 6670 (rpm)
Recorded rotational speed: 4500 (rpm)
